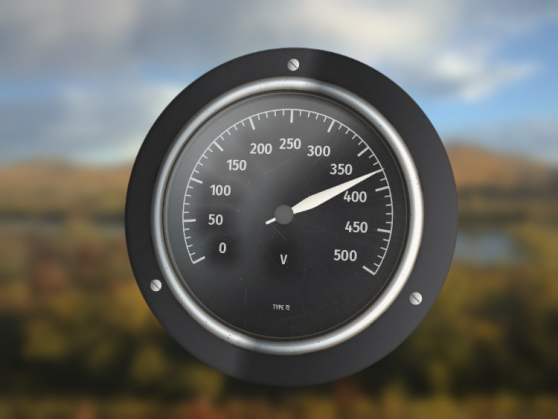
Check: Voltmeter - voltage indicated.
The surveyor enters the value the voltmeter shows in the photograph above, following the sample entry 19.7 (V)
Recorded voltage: 380 (V)
